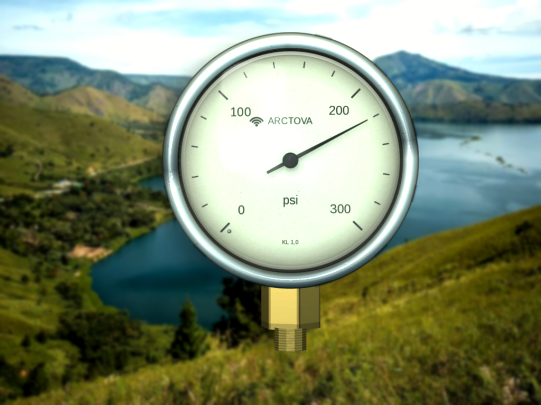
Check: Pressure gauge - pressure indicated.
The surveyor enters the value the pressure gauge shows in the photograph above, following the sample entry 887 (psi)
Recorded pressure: 220 (psi)
